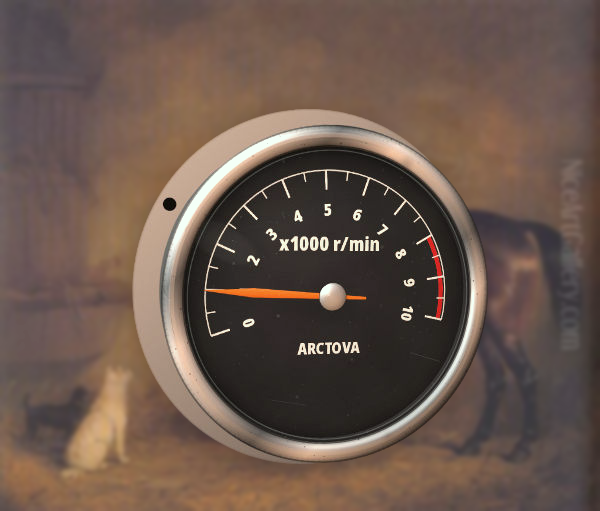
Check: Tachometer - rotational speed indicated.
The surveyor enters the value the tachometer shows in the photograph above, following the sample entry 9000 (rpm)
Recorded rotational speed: 1000 (rpm)
